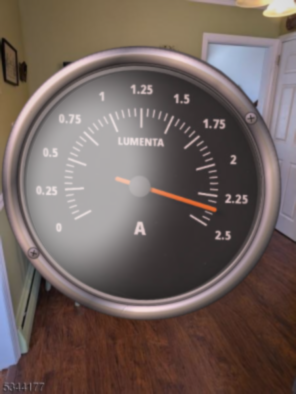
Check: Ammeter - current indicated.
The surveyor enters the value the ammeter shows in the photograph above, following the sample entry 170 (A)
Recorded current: 2.35 (A)
